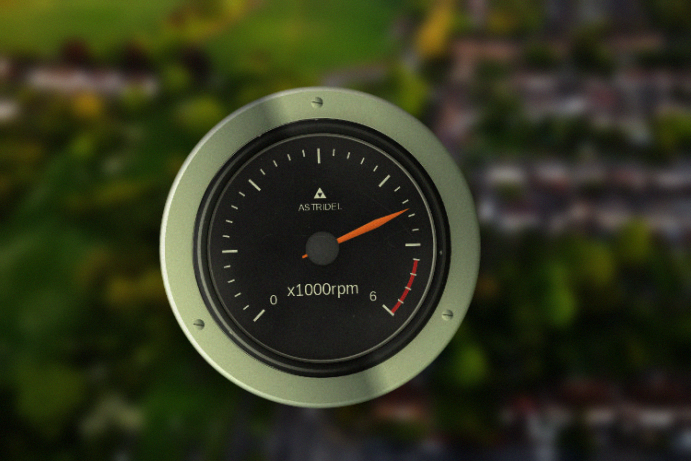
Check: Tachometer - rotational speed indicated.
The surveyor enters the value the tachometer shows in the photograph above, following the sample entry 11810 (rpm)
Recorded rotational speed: 4500 (rpm)
